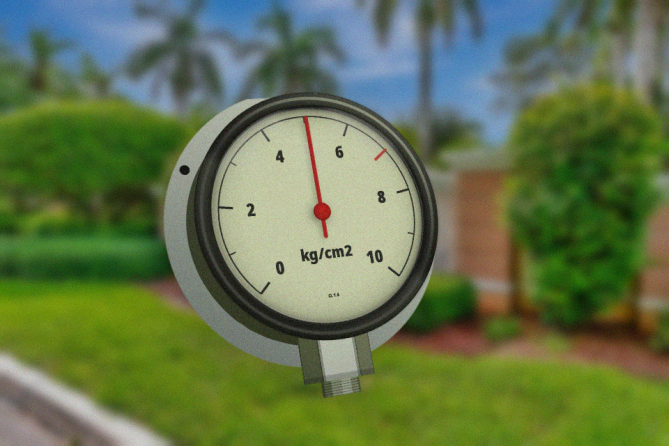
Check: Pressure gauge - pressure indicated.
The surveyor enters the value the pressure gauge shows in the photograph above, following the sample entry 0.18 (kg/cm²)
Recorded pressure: 5 (kg/cm²)
